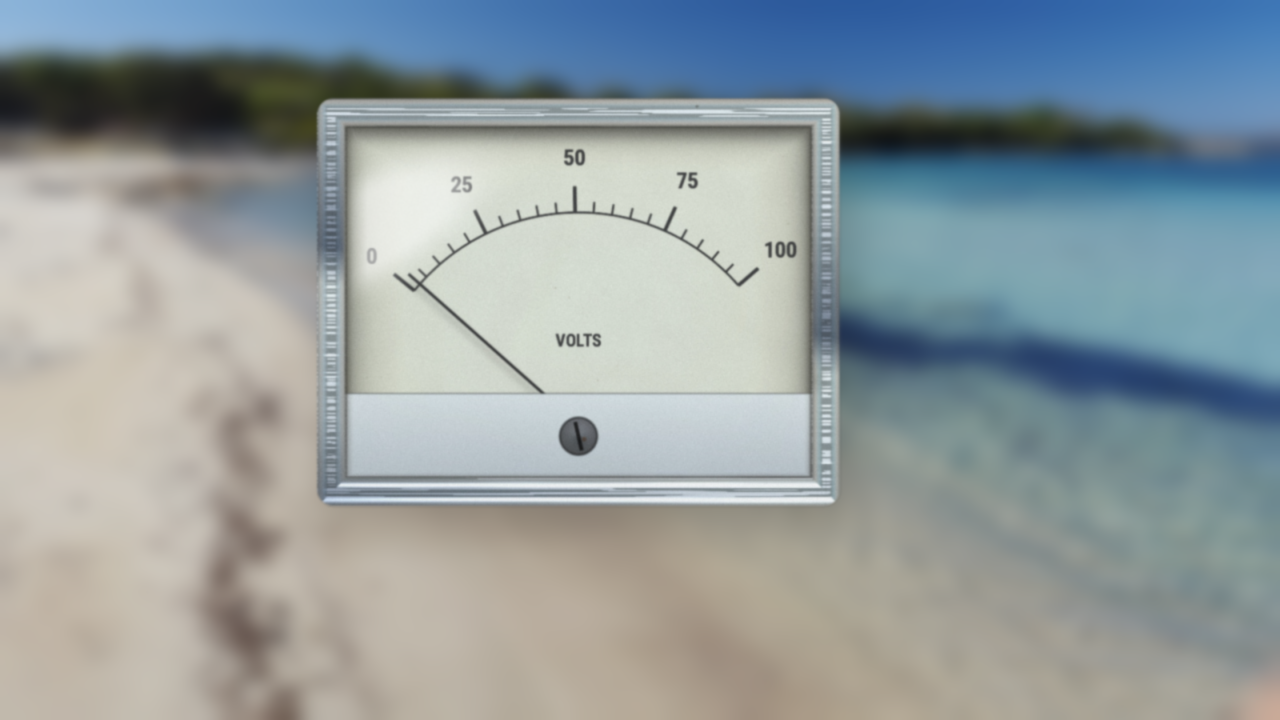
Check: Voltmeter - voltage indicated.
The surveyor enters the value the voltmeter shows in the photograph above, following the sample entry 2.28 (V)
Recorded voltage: 2.5 (V)
